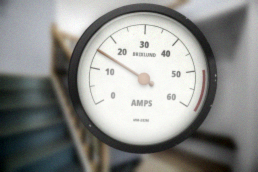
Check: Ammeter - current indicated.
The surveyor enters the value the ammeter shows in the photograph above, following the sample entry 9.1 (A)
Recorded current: 15 (A)
